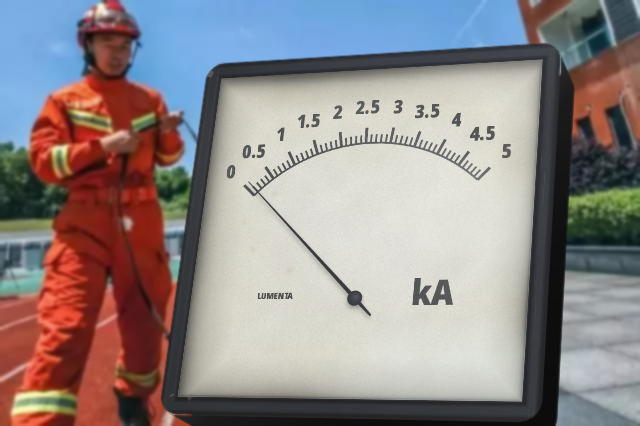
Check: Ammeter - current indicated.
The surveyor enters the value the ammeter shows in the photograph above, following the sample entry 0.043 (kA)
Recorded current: 0.1 (kA)
